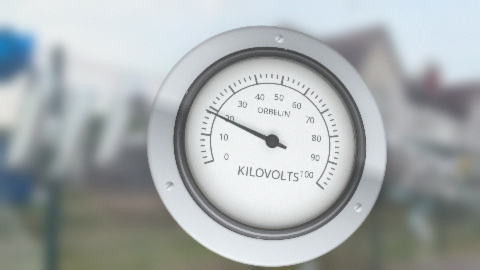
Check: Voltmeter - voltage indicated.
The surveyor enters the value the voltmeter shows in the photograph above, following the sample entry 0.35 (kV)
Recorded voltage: 18 (kV)
